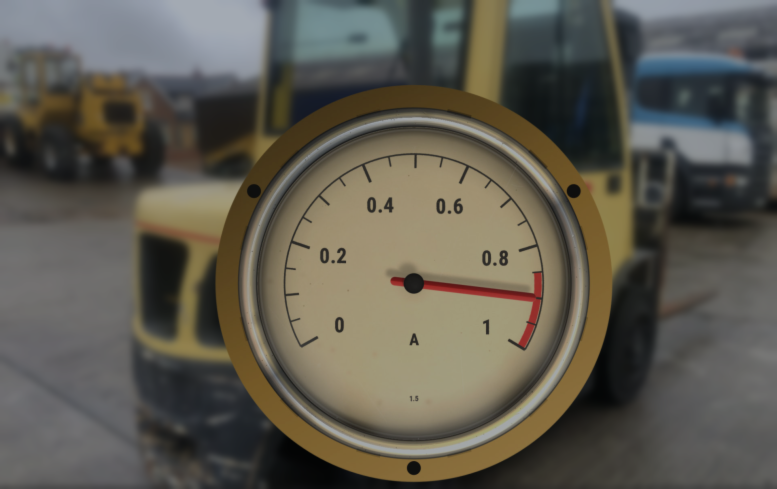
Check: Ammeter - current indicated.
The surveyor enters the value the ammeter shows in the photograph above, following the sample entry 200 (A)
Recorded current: 0.9 (A)
